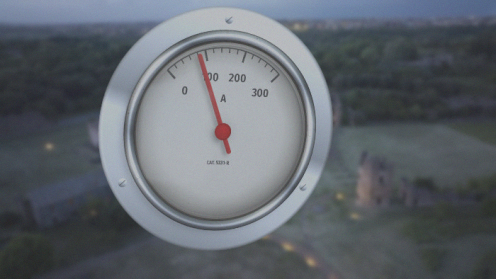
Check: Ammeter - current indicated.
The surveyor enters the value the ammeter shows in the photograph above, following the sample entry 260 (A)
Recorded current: 80 (A)
